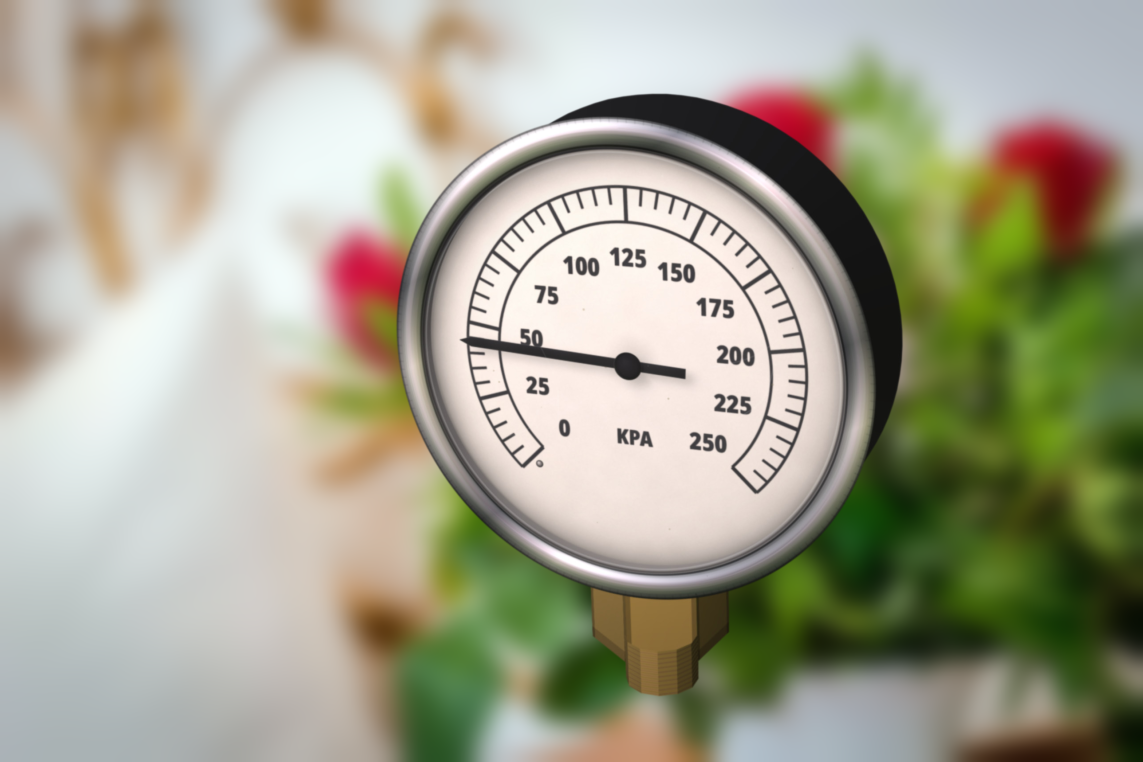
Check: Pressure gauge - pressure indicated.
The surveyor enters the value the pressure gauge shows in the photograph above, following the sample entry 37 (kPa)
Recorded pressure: 45 (kPa)
